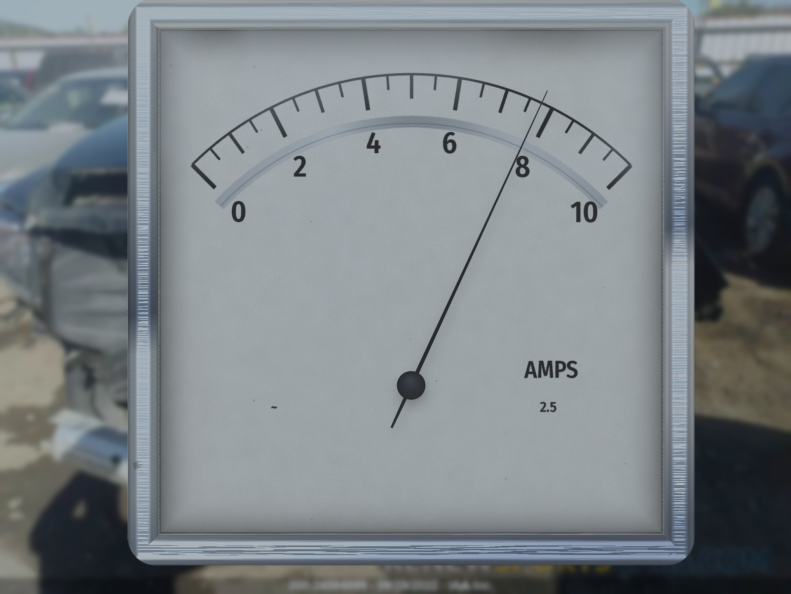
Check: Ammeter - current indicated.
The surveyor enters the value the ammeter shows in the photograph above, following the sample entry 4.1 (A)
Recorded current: 7.75 (A)
